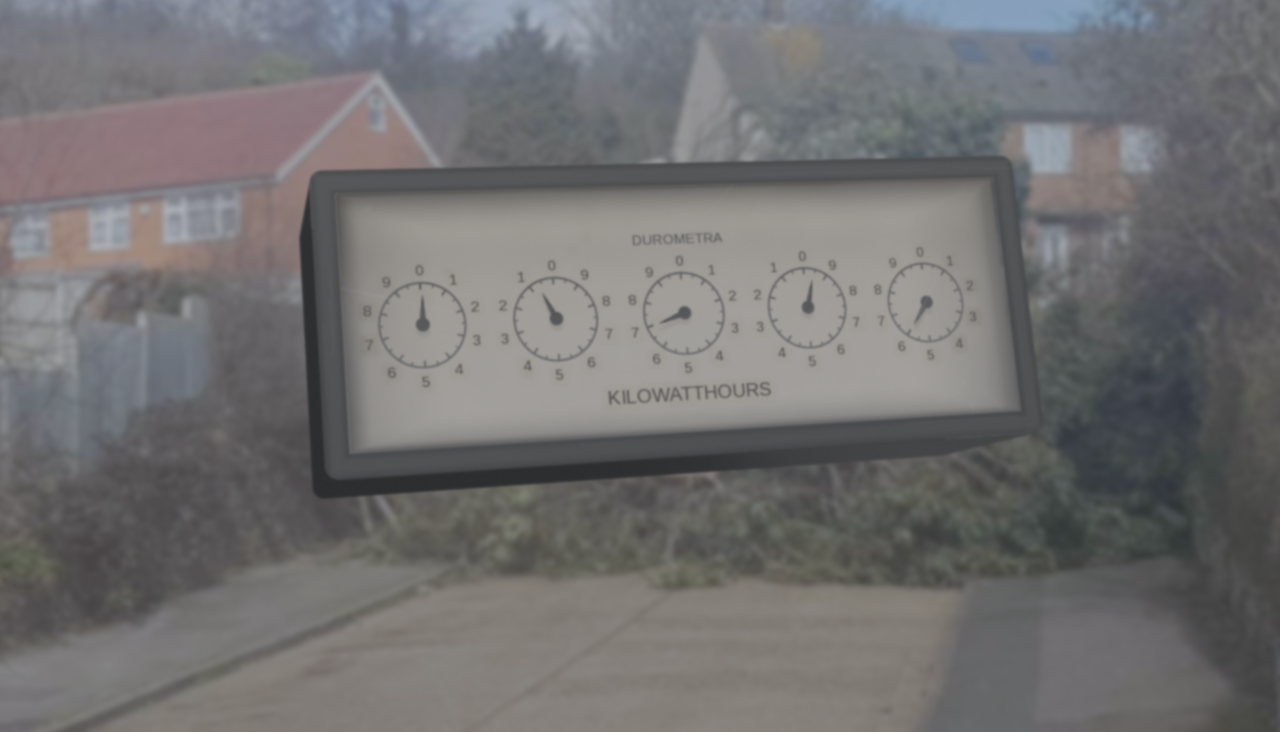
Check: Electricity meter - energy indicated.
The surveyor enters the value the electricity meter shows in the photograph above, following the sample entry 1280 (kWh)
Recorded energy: 696 (kWh)
